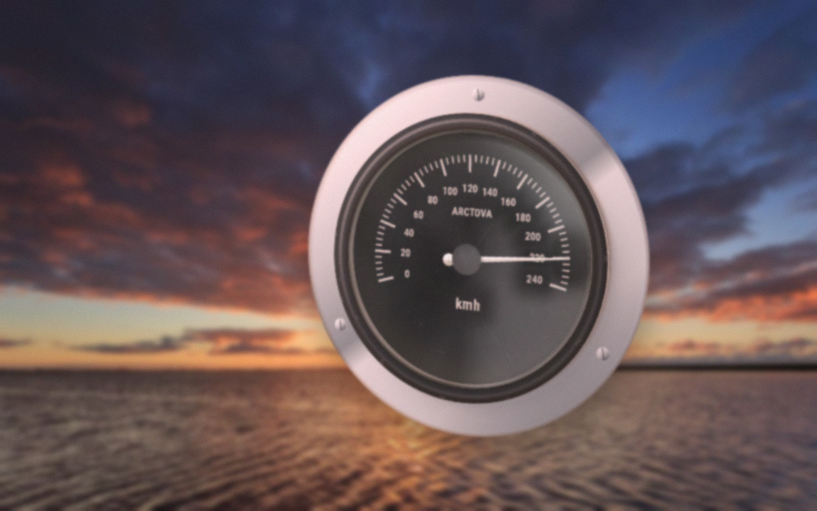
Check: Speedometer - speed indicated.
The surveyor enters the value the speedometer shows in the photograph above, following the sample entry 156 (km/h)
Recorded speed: 220 (km/h)
